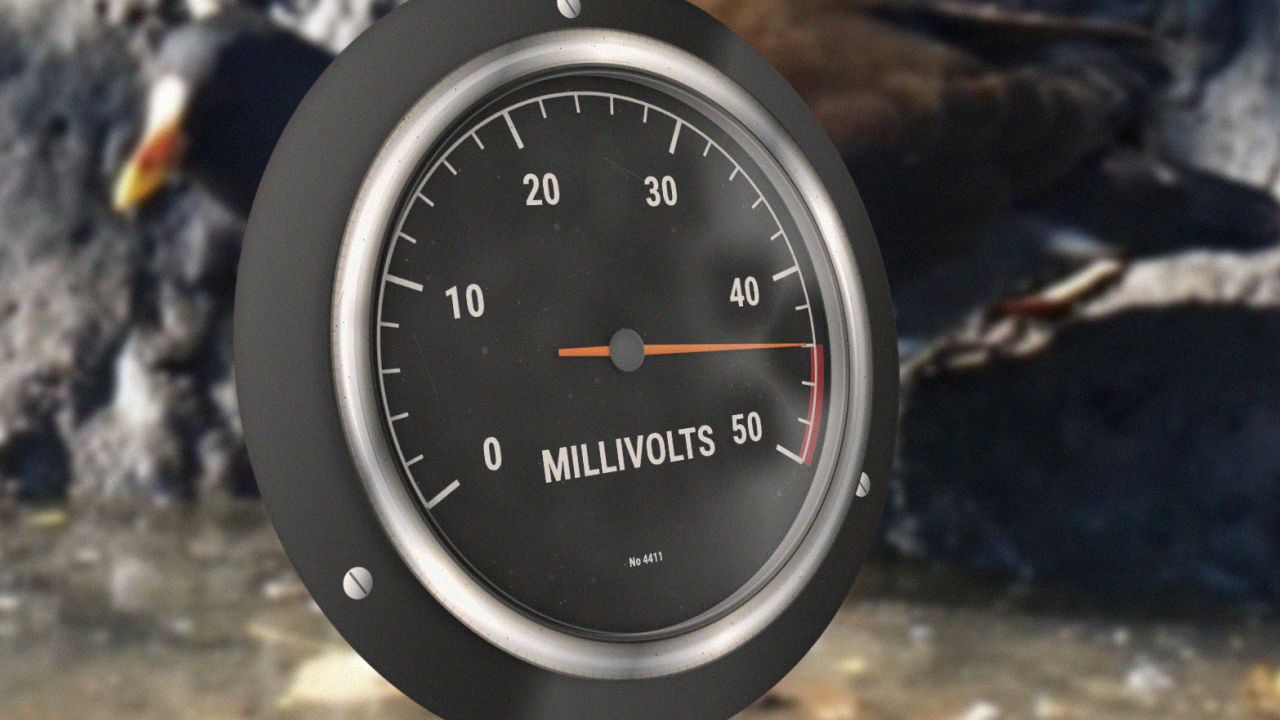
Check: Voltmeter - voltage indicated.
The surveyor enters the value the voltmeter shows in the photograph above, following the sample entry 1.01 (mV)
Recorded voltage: 44 (mV)
